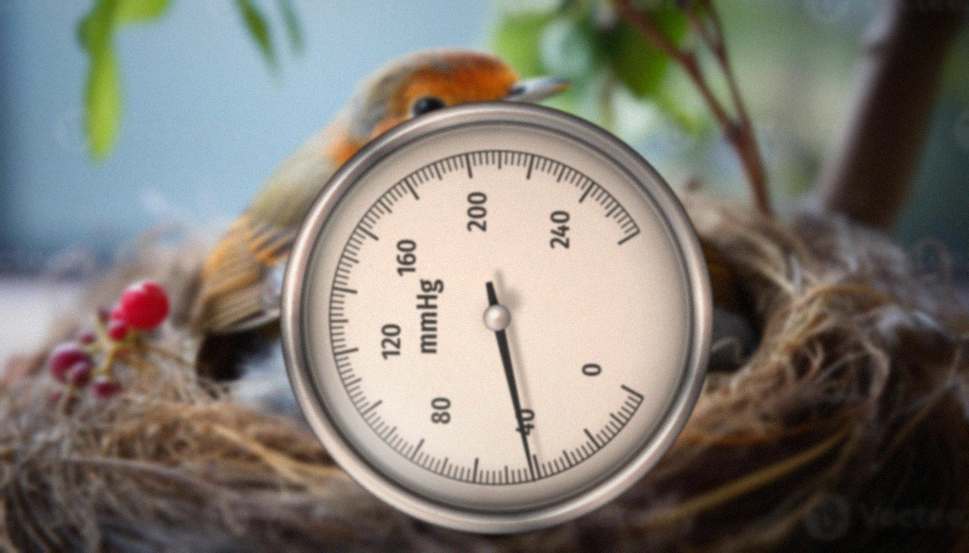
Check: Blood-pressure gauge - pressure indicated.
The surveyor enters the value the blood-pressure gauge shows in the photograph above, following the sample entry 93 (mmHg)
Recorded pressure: 42 (mmHg)
